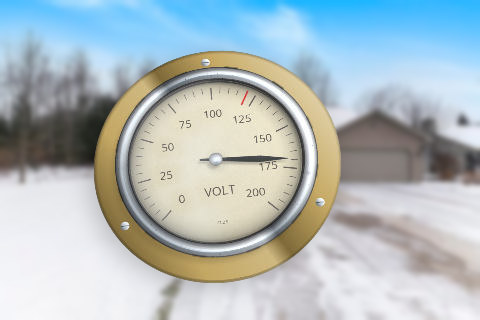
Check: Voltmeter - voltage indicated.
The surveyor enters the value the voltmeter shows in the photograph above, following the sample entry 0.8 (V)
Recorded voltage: 170 (V)
